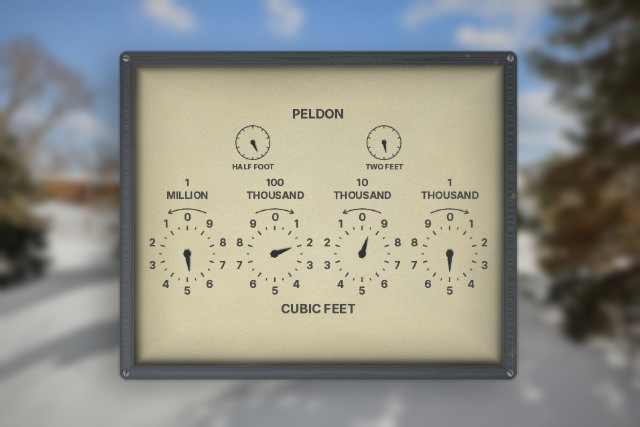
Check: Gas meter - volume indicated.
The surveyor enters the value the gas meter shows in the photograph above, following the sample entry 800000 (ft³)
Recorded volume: 519500 (ft³)
